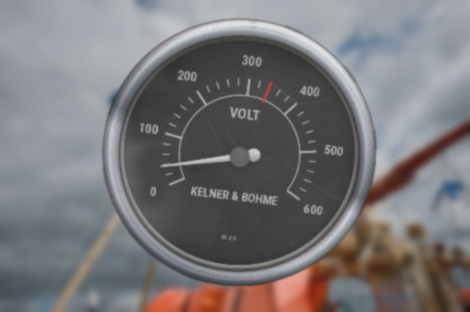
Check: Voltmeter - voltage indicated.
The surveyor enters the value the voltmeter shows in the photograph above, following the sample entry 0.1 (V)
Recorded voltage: 40 (V)
